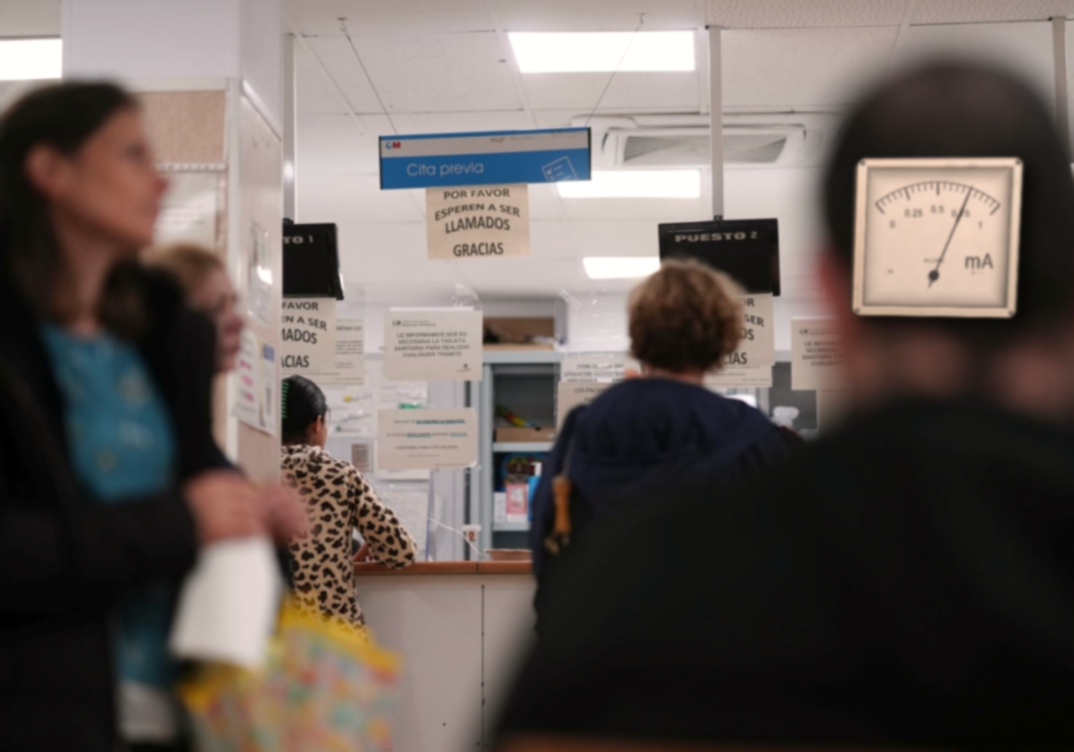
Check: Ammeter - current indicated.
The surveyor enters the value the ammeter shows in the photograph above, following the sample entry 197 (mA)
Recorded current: 0.75 (mA)
